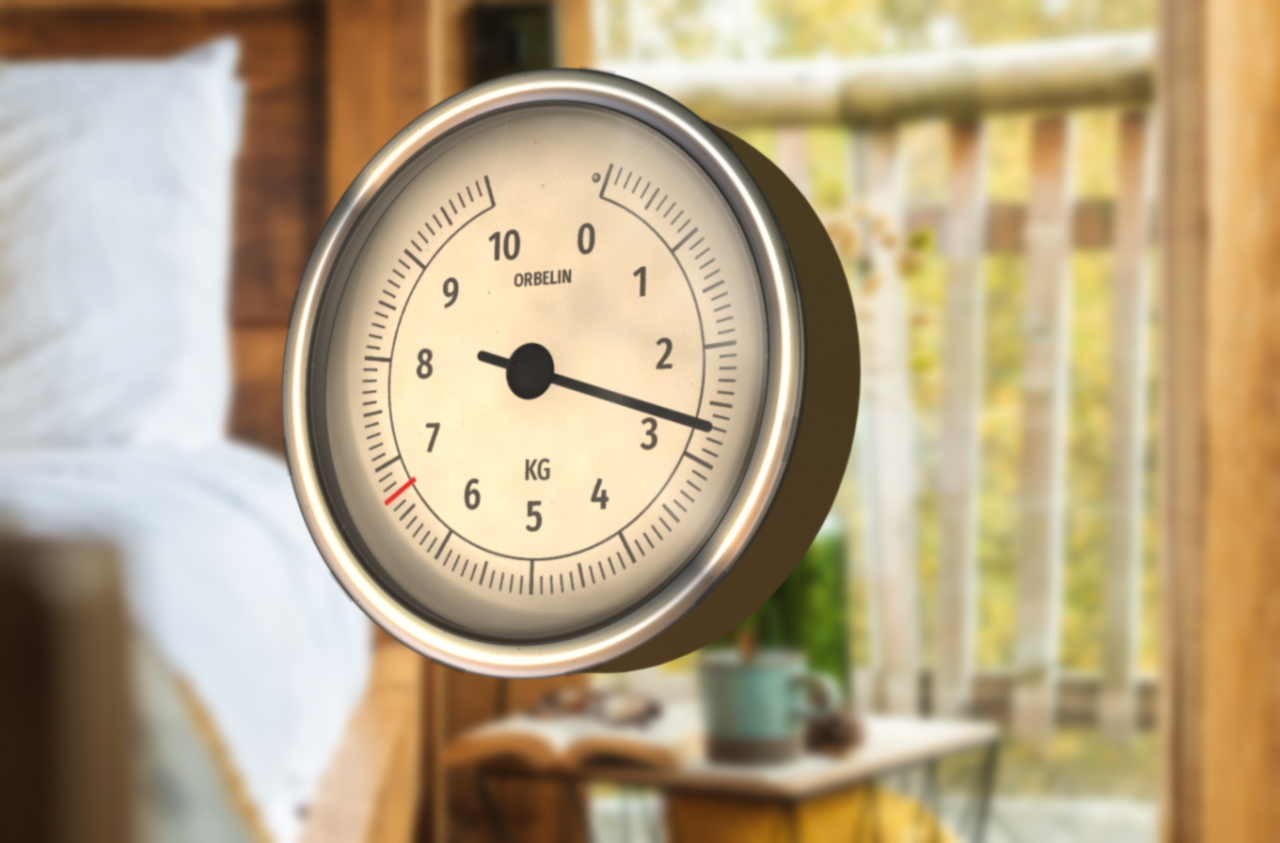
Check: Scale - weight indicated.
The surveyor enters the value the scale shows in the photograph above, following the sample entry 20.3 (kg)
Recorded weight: 2.7 (kg)
